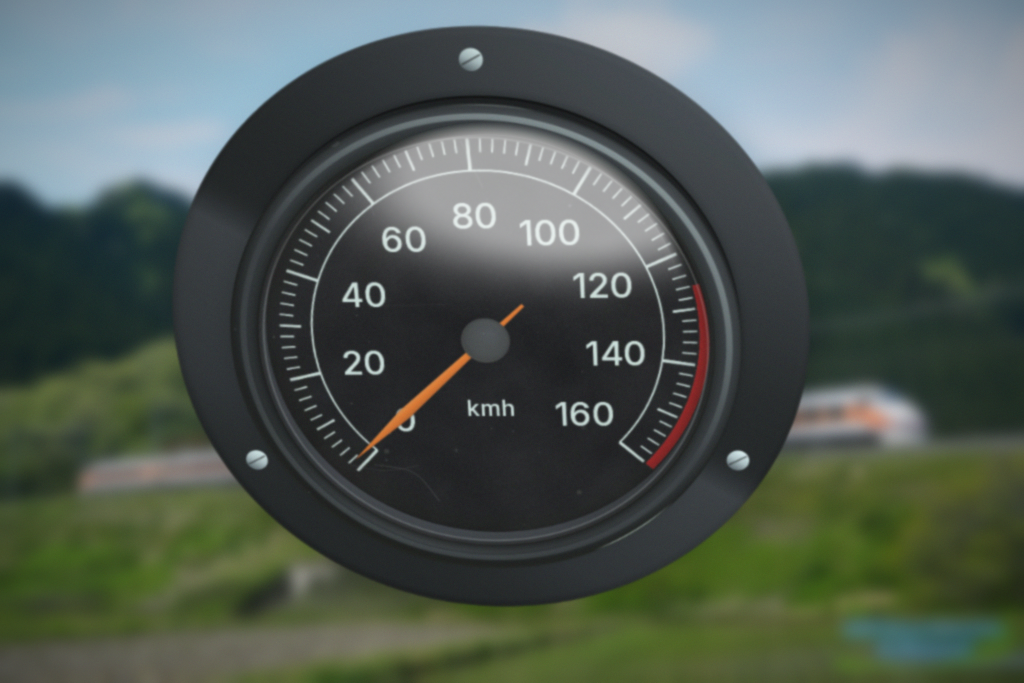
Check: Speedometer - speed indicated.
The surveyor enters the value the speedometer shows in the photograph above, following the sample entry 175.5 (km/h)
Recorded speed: 2 (km/h)
